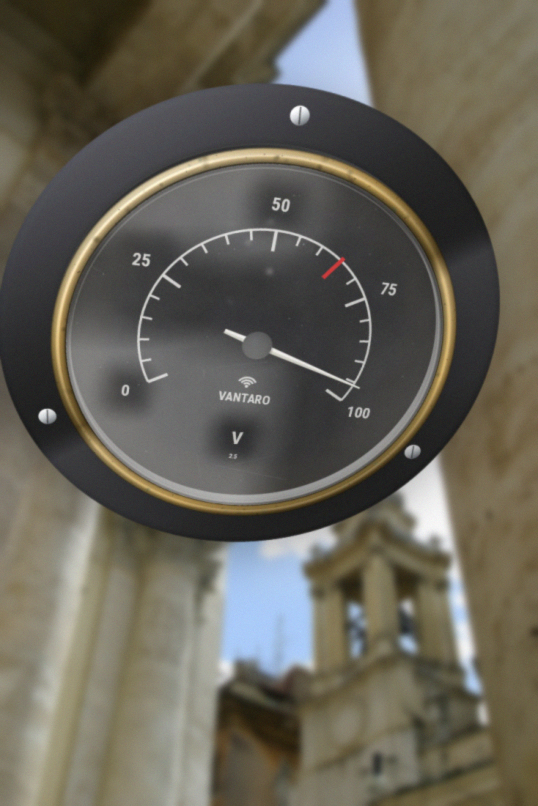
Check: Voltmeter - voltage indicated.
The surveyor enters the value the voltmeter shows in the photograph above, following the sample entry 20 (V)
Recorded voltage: 95 (V)
